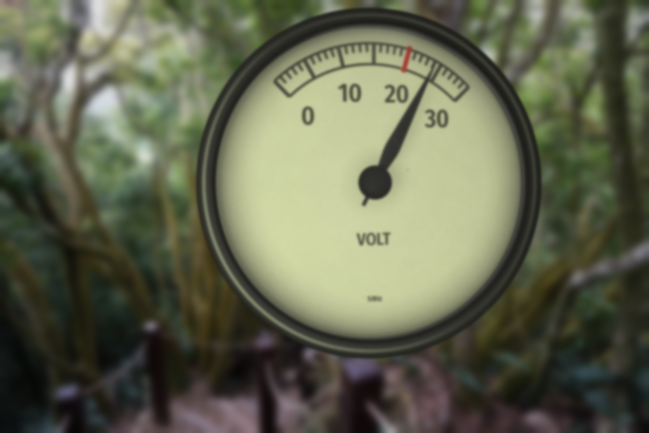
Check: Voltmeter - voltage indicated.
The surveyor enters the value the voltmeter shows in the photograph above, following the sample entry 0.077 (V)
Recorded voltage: 24 (V)
